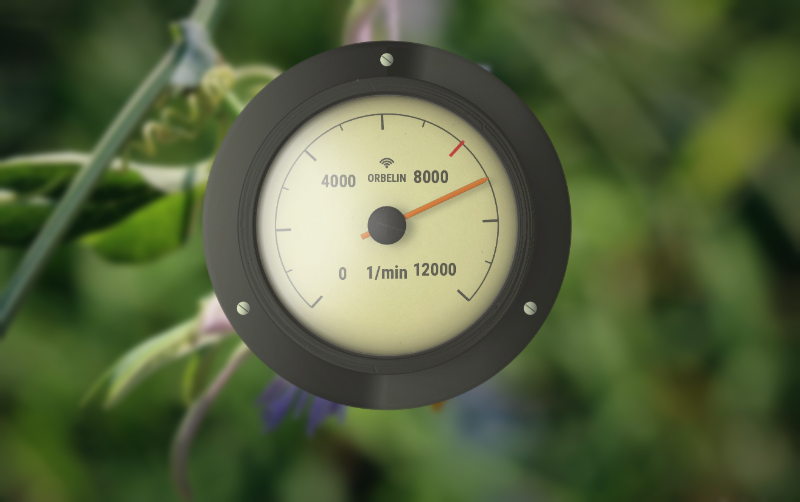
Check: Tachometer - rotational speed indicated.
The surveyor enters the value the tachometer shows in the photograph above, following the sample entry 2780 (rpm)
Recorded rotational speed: 9000 (rpm)
